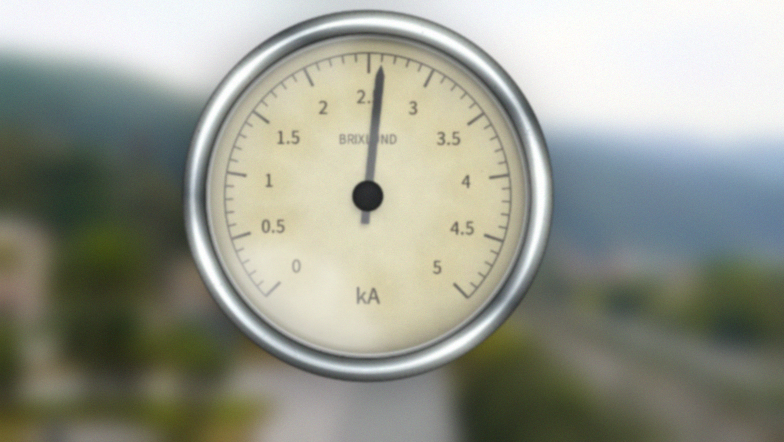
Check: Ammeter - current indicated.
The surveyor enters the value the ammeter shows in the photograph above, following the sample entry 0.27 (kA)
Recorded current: 2.6 (kA)
